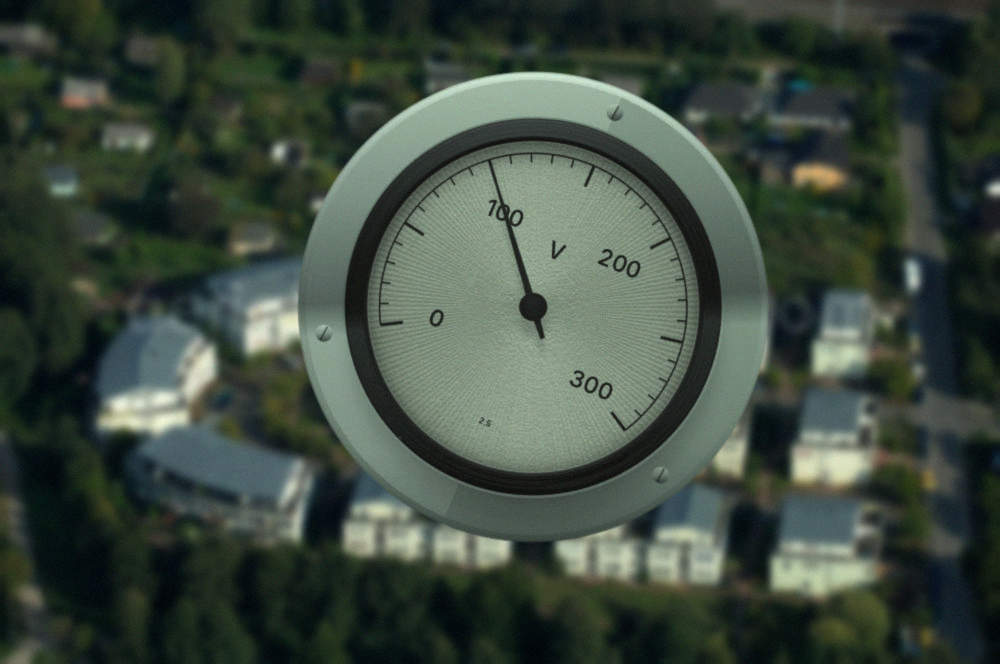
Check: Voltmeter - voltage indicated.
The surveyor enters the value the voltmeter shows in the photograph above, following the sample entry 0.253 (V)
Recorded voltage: 100 (V)
